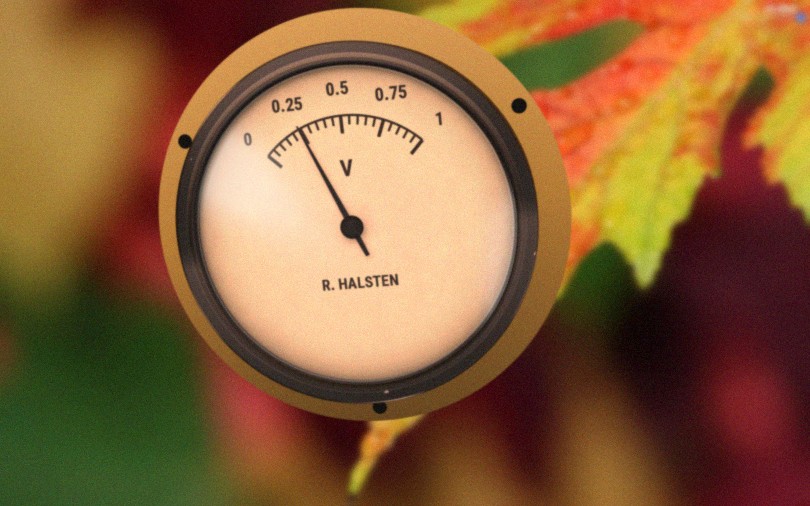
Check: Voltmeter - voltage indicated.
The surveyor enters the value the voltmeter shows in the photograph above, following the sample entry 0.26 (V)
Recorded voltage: 0.25 (V)
